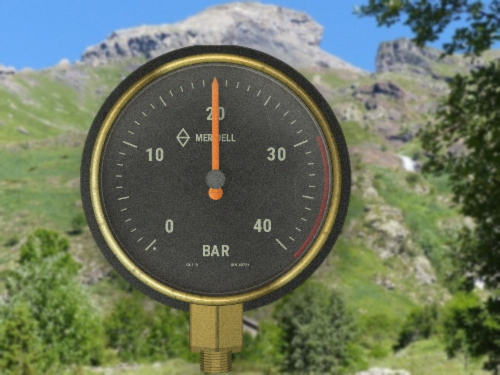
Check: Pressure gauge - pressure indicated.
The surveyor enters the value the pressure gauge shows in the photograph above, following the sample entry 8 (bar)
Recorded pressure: 20 (bar)
